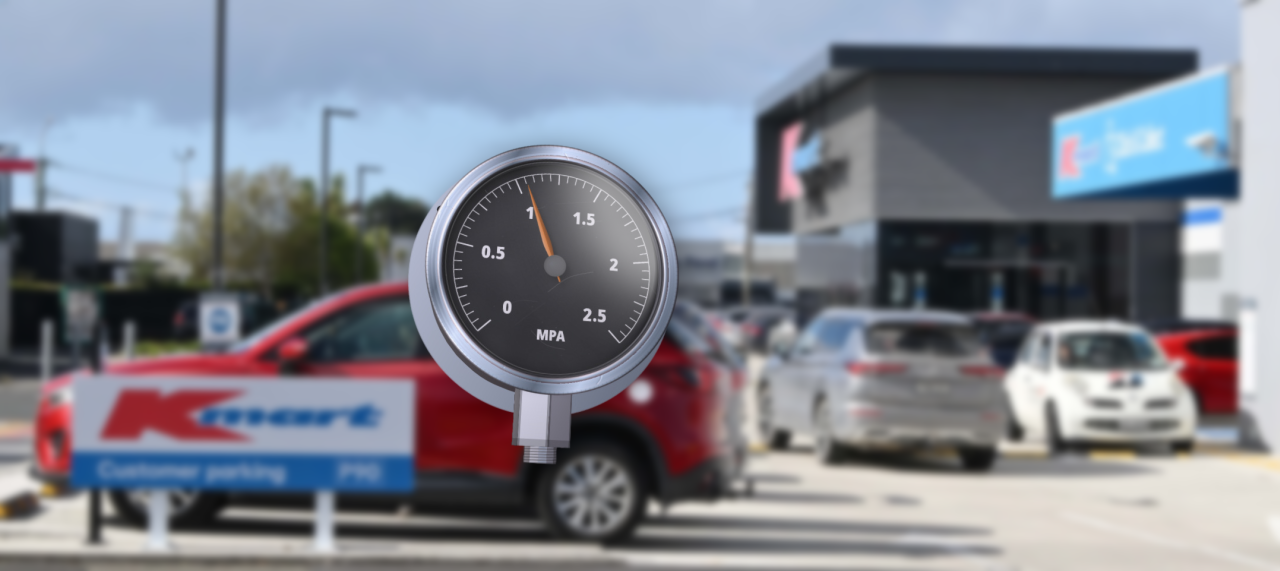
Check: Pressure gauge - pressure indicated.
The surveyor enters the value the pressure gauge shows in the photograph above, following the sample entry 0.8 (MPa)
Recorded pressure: 1.05 (MPa)
